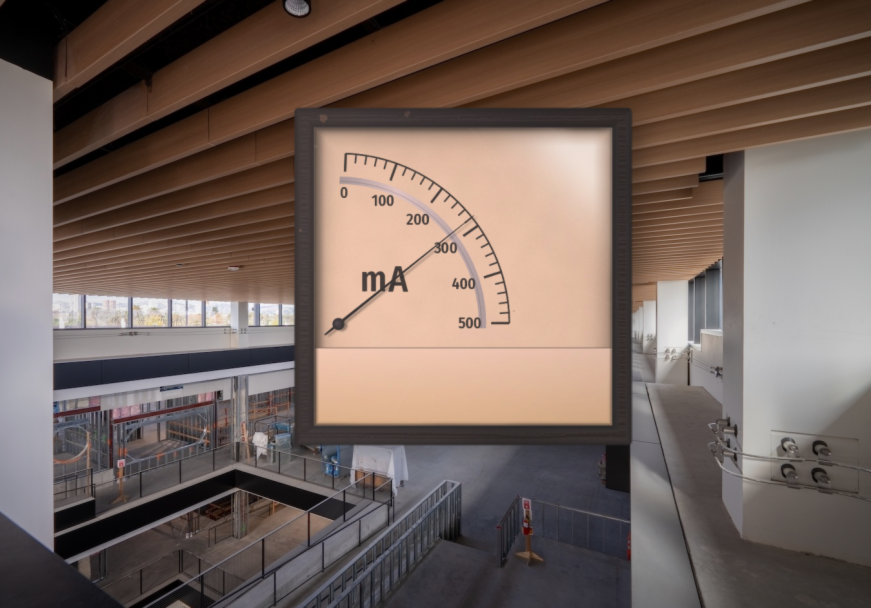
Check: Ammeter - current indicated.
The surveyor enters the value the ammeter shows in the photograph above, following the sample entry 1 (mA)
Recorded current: 280 (mA)
